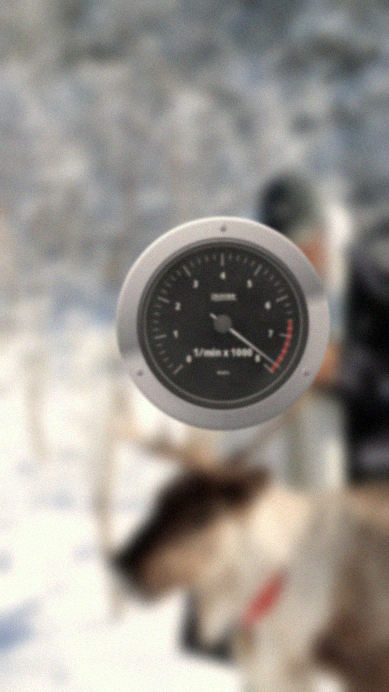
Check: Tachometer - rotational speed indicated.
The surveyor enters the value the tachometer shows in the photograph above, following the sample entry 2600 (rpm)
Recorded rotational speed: 7800 (rpm)
